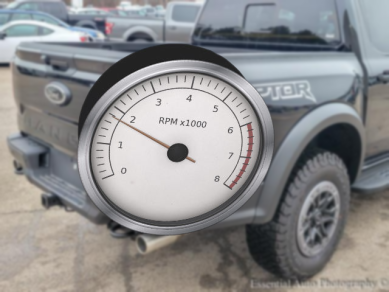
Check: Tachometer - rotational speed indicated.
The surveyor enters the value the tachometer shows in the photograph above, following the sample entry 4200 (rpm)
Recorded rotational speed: 1800 (rpm)
